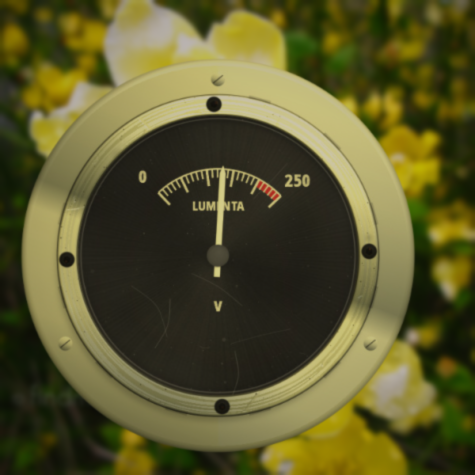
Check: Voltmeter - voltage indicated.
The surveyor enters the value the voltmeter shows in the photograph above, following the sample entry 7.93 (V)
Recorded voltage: 130 (V)
